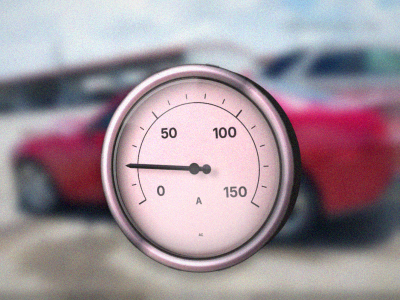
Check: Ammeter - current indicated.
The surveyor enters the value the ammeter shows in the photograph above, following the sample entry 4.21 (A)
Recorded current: 20 (A)
